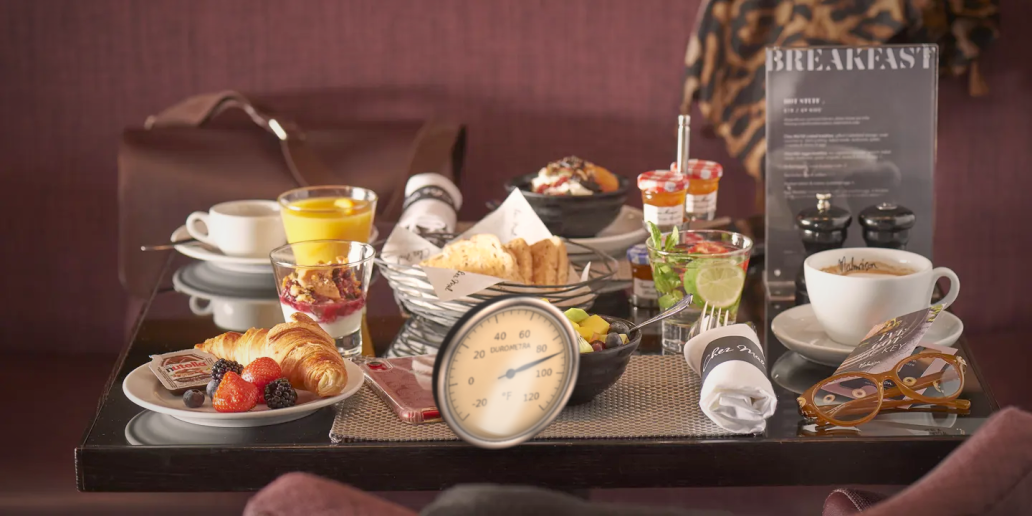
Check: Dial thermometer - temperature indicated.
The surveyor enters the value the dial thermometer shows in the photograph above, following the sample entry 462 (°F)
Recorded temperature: 88 (°F)
